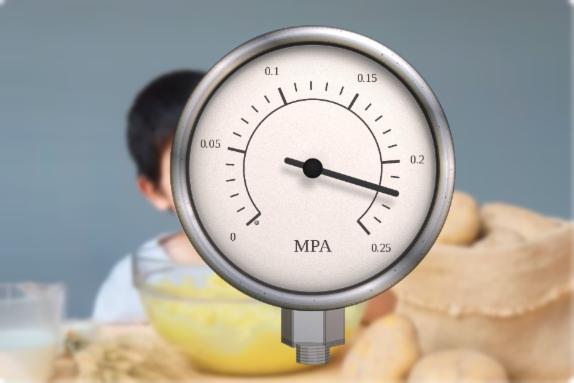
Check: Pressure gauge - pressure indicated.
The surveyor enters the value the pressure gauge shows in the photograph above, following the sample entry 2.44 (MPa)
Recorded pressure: 0.22 (MPa)
